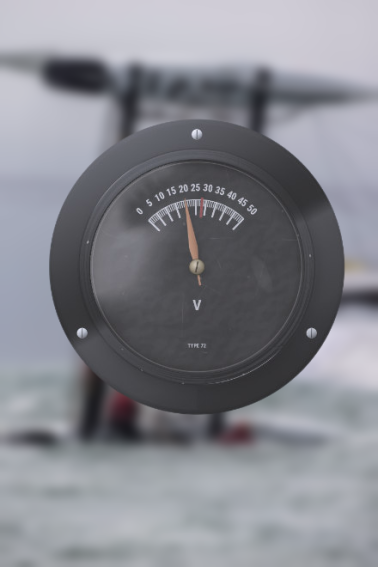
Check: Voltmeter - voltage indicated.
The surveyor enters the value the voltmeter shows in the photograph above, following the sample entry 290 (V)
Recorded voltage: 20 (V)
